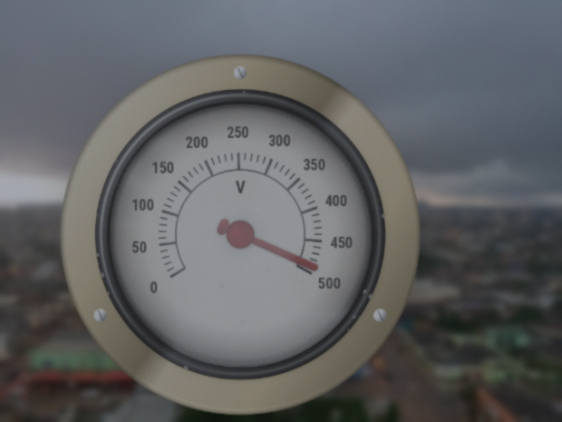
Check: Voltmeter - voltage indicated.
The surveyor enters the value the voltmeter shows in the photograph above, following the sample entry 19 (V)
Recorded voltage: 490 (V)
